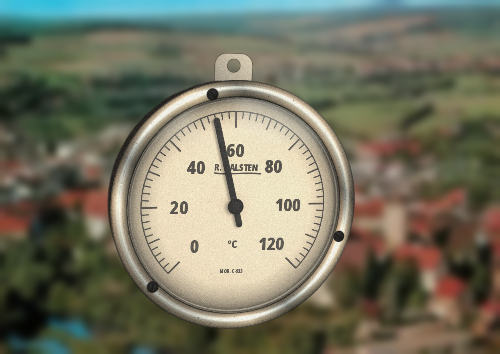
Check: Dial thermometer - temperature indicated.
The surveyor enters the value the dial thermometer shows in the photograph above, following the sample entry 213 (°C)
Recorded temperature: 54 (°C)
